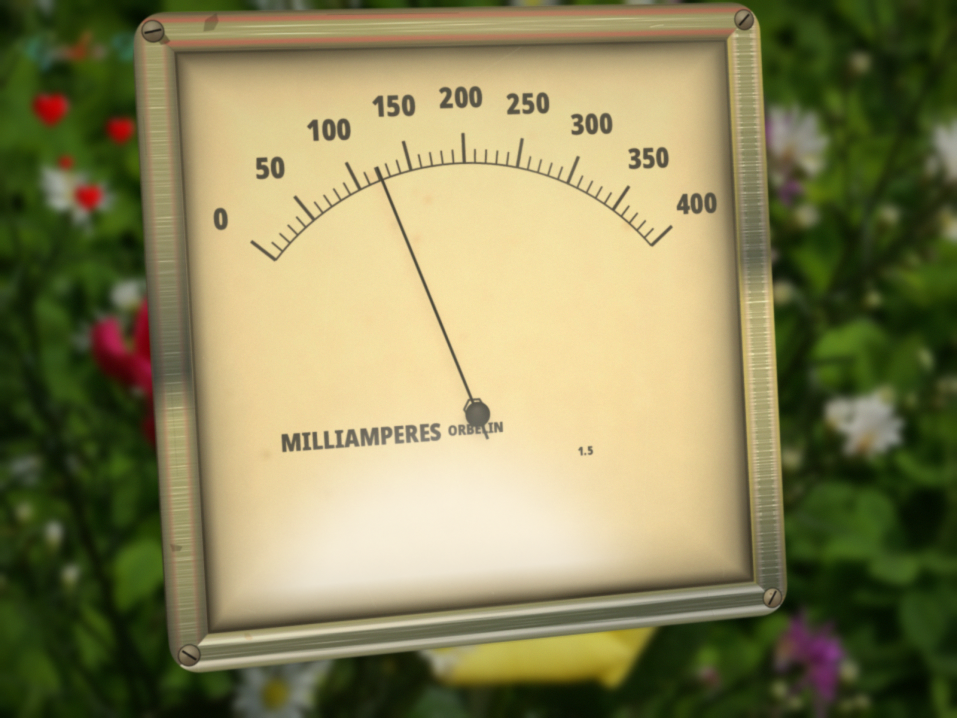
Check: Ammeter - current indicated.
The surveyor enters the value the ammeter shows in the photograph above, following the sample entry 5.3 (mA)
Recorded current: 120 (mA)
